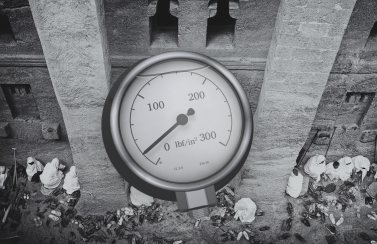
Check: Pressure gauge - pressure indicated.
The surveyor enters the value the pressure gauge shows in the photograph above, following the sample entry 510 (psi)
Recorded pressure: 20 (psi)
